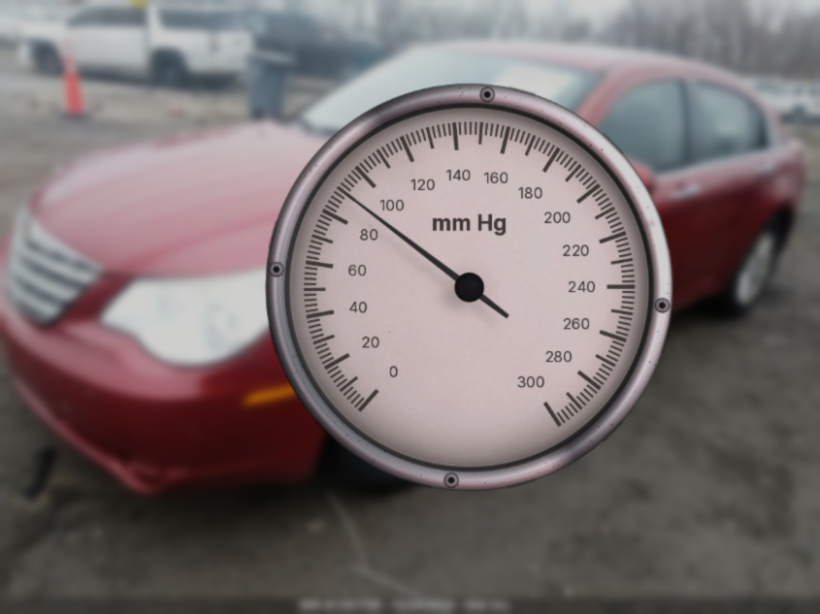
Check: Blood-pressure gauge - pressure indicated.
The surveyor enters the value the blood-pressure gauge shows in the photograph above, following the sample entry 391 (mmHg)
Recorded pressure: 90 (mmHg)
